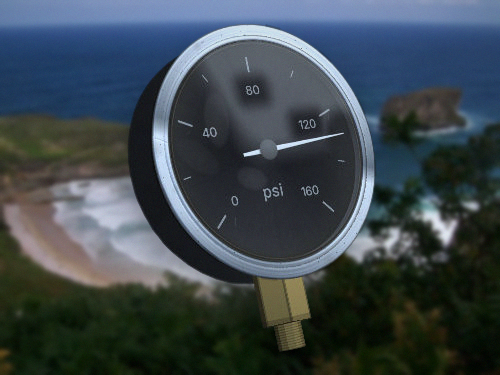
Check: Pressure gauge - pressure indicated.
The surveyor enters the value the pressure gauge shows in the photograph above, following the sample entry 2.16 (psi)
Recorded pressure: 130 (psi)
